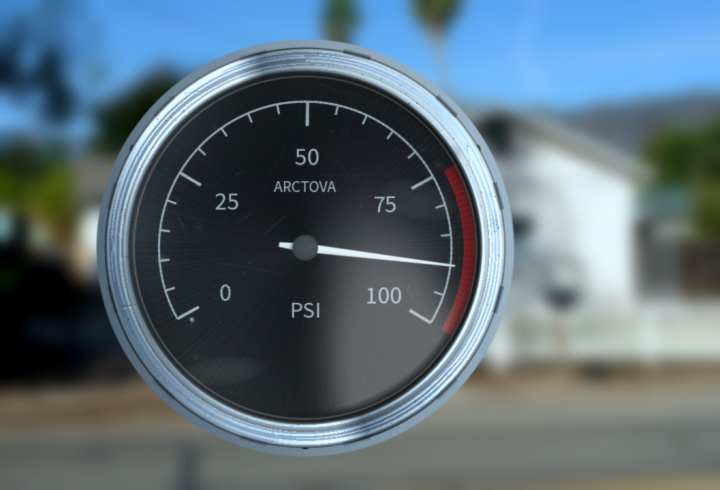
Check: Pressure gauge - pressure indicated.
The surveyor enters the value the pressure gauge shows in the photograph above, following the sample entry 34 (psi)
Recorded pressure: 90 (psi)
